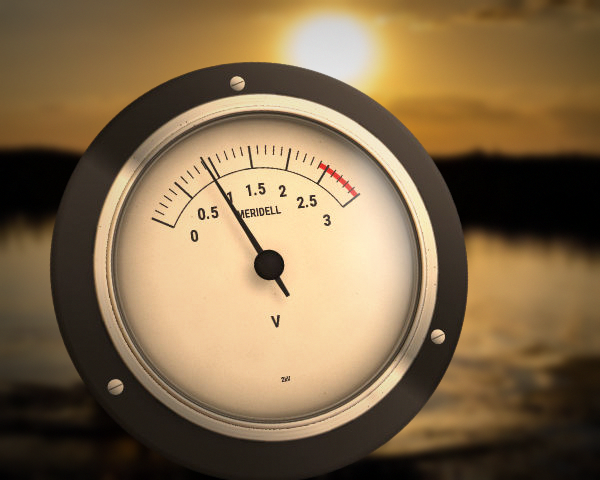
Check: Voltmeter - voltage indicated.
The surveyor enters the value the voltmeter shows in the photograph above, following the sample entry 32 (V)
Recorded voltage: 0.9 (V)
